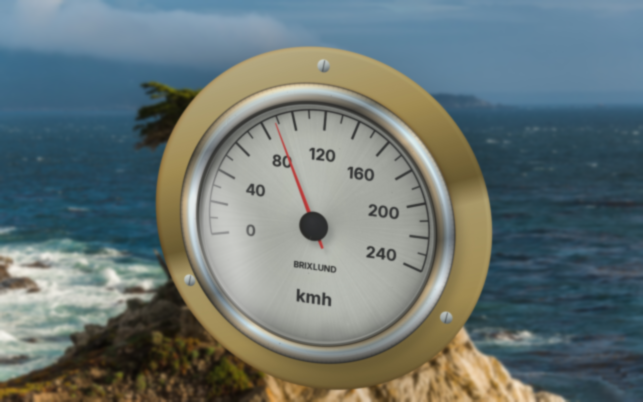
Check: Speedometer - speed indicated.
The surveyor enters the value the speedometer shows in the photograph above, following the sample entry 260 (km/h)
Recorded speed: 90 (km/h)
